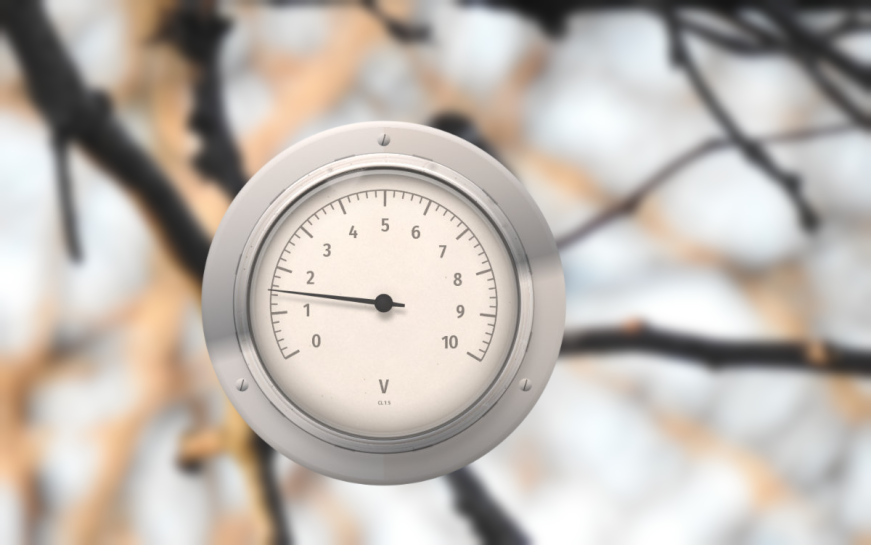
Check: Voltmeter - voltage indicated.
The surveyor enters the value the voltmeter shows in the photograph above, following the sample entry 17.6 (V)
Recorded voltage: 1.5 (V)
